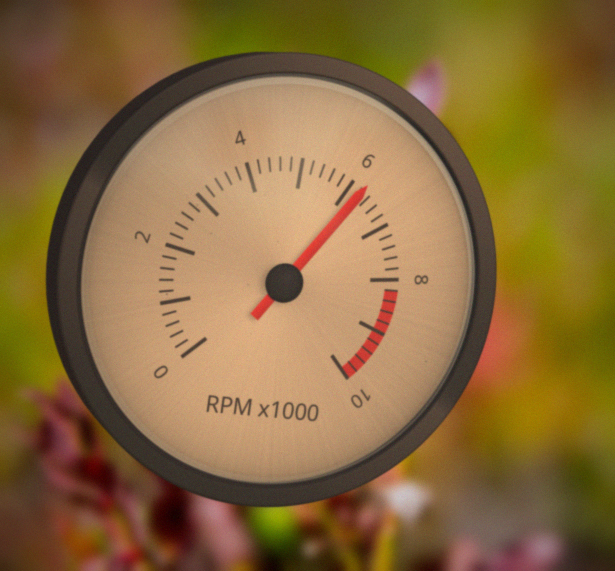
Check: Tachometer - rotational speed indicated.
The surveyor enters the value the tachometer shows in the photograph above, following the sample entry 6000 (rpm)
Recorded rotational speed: 6200 (rpm)
